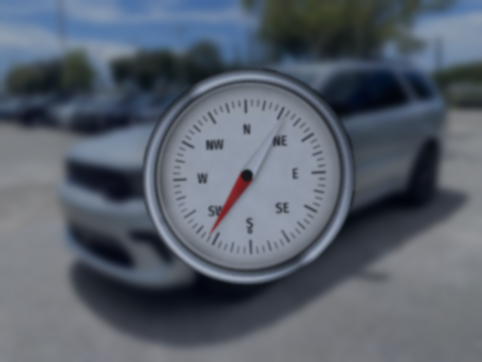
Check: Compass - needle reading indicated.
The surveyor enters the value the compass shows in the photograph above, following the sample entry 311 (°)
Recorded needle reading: 215 (°)
